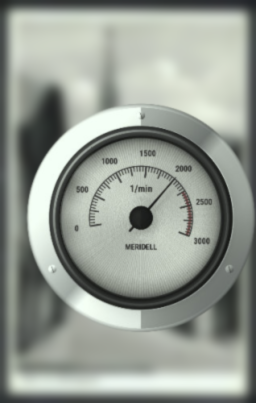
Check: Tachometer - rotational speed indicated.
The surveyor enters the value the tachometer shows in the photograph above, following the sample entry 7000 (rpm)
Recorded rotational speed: 2000 (rpm)
